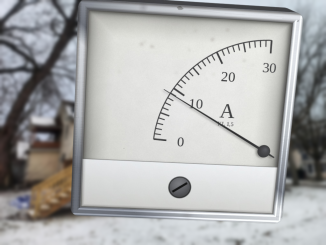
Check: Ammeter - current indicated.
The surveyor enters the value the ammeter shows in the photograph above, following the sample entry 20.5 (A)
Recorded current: 9 (A)
